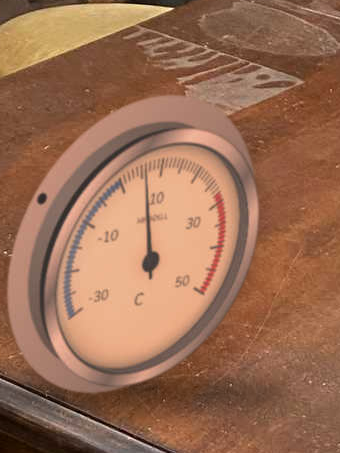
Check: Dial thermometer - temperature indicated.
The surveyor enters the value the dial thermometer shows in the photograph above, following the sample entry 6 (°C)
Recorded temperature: 5 (°C)
